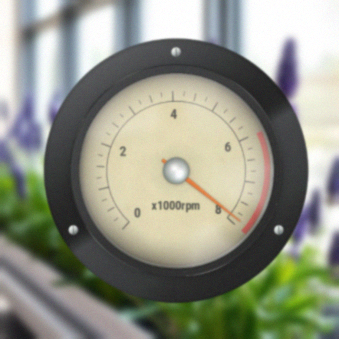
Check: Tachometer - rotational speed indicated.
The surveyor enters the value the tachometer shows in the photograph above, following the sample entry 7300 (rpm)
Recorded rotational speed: 7875 (rpm)
